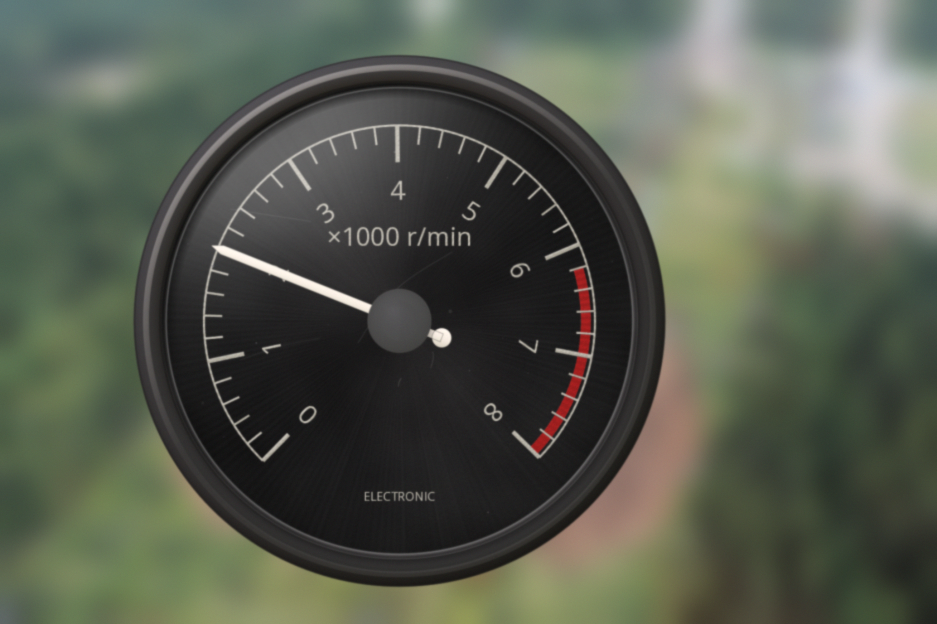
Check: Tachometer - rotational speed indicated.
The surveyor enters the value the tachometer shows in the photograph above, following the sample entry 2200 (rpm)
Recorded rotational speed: 2000 (rpm)
